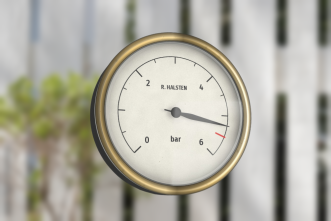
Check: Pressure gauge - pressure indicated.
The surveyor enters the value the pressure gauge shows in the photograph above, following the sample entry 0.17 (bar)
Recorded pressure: 5.25 (bar)
